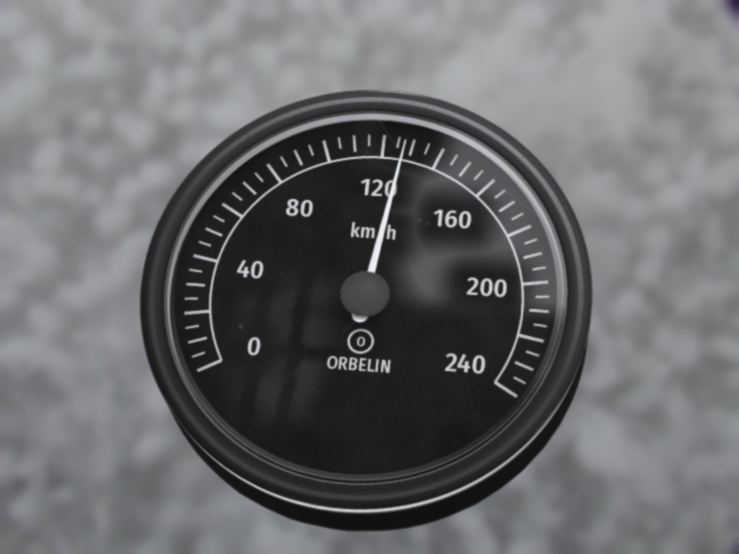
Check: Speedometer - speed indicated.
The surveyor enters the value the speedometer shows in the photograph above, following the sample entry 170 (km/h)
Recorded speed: 127.5 (km/h)
